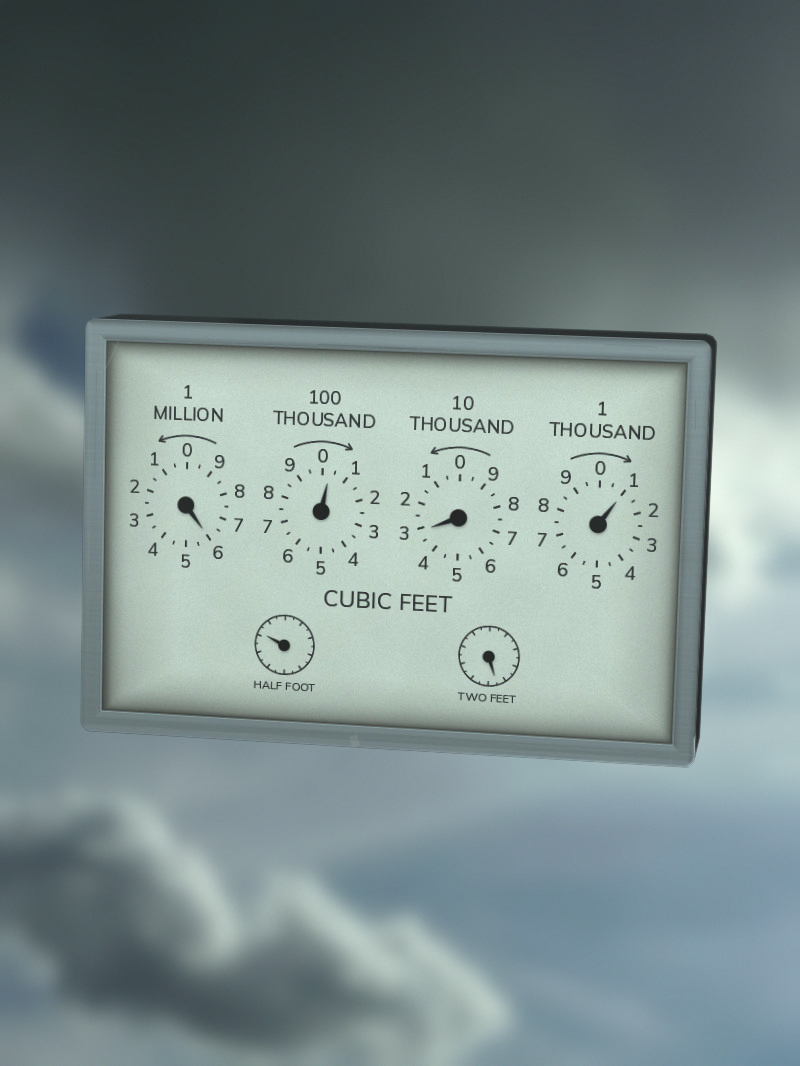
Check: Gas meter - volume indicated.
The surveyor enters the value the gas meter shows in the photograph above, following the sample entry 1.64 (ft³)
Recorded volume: 603100 (ft³)
